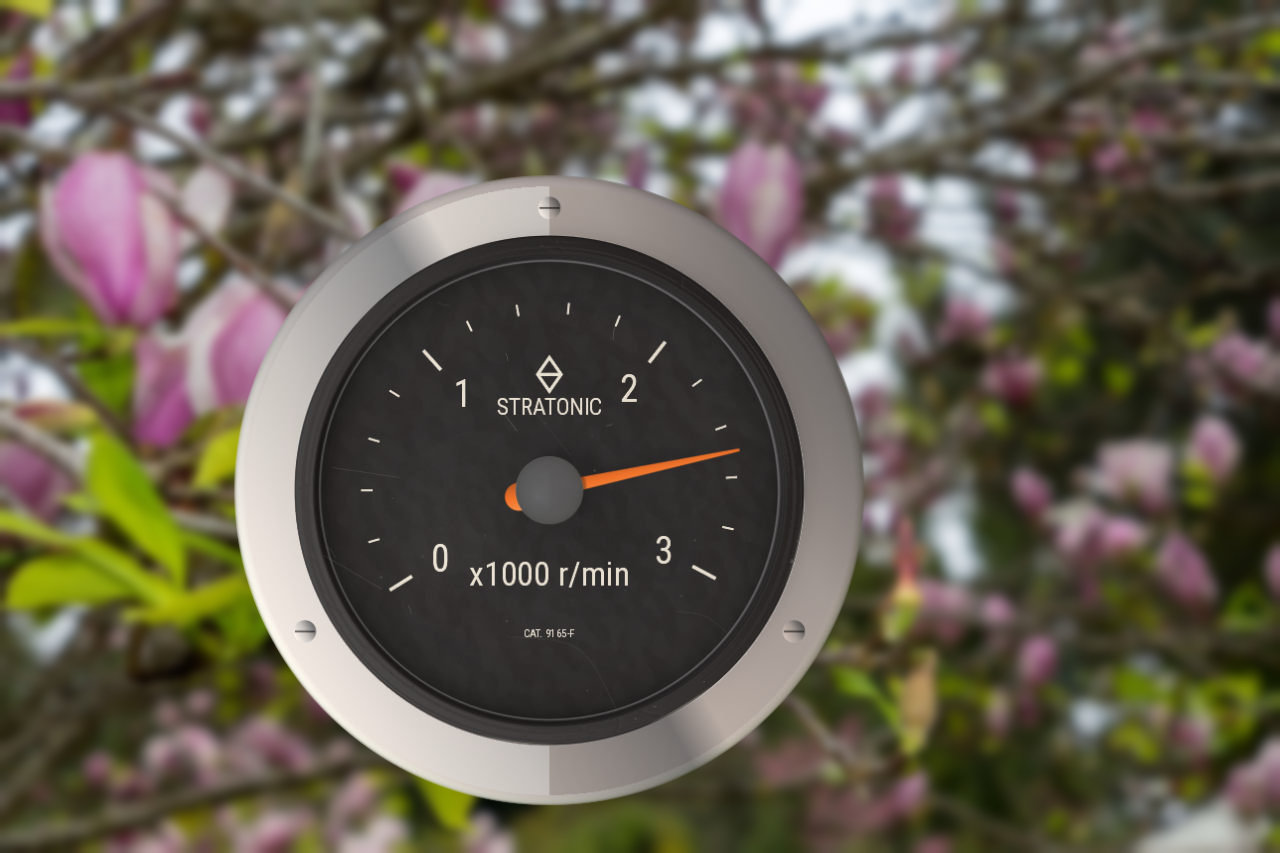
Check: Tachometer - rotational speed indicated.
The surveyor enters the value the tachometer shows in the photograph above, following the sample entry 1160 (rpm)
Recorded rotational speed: 2500 (rpm)
